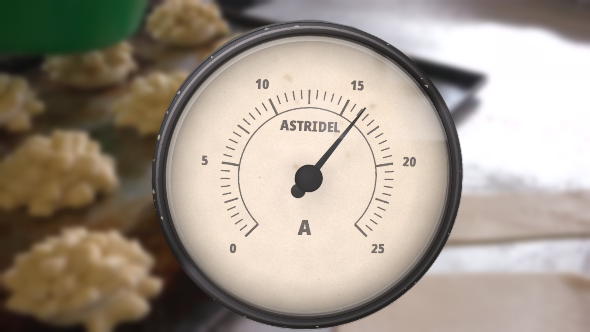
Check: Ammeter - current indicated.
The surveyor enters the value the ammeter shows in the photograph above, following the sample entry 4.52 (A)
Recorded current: 16 (A)
